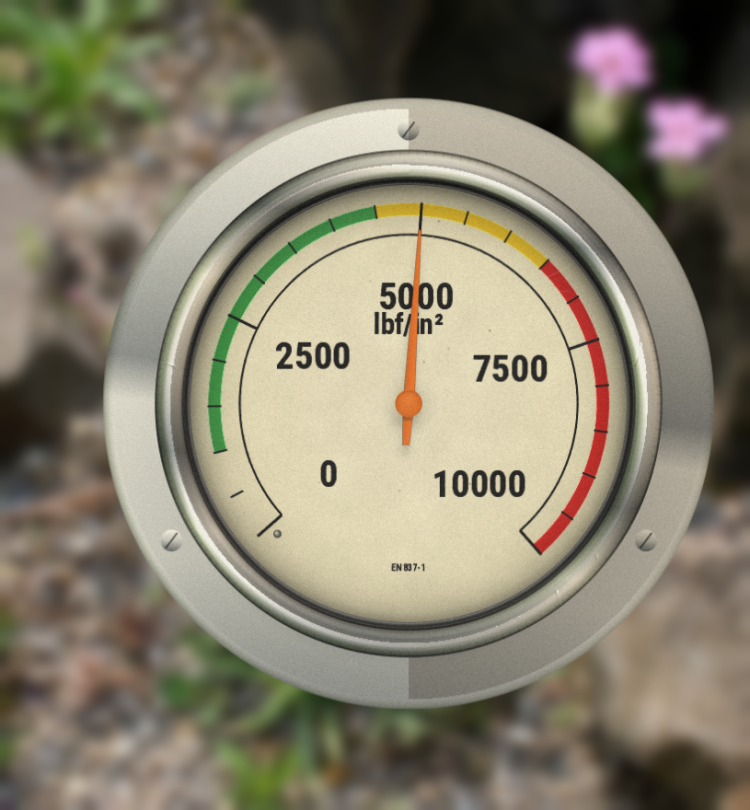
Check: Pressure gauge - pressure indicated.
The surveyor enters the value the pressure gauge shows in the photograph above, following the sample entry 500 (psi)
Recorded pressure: 5000 (psi)
